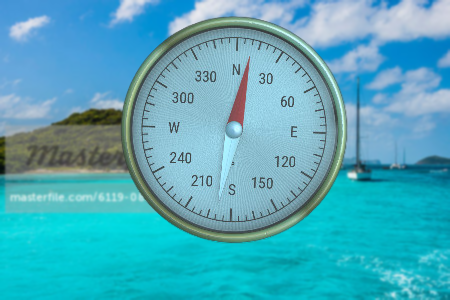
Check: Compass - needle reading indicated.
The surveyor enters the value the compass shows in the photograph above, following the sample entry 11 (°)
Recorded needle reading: 10 (°)
